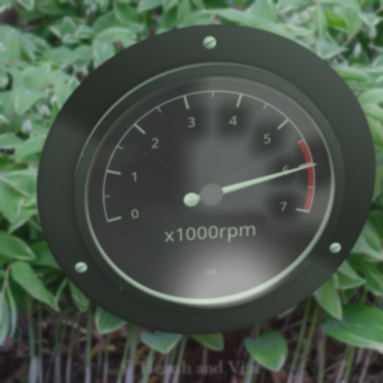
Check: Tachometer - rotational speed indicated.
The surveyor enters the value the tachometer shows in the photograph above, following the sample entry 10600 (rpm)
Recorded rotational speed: 6000 (rpm)
